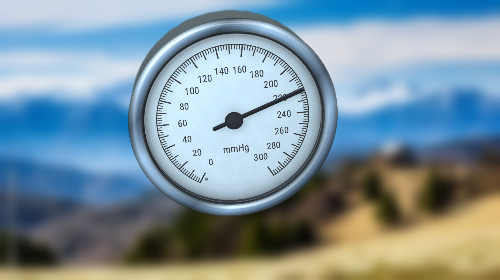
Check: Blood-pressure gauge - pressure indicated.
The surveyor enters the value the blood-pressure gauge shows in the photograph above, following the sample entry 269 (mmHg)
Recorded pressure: 220 (mmHg)
